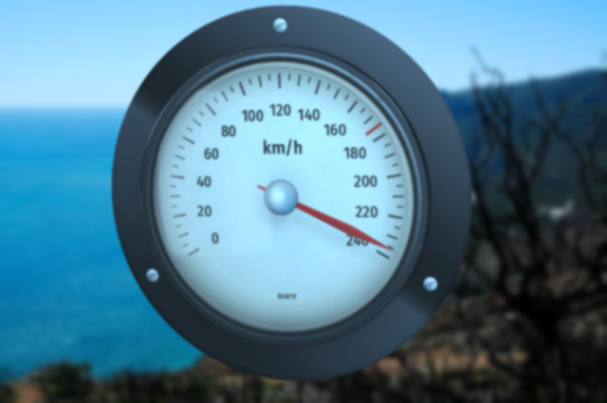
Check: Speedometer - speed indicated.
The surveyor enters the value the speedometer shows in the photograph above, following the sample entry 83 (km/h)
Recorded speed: 235 (km/h)
